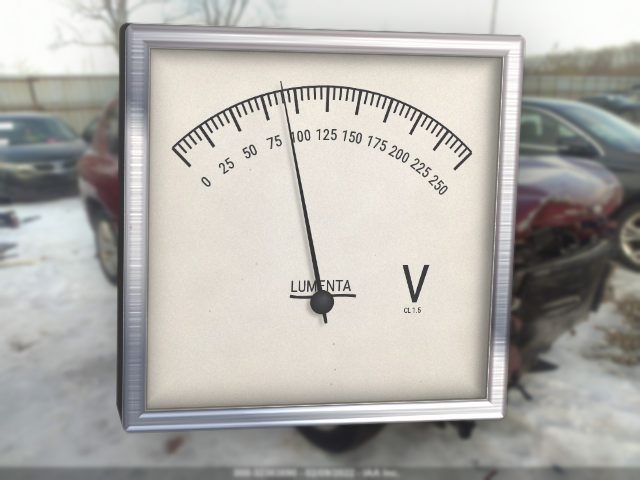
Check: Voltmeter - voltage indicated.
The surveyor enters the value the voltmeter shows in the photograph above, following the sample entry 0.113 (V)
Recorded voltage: 90 (V)
